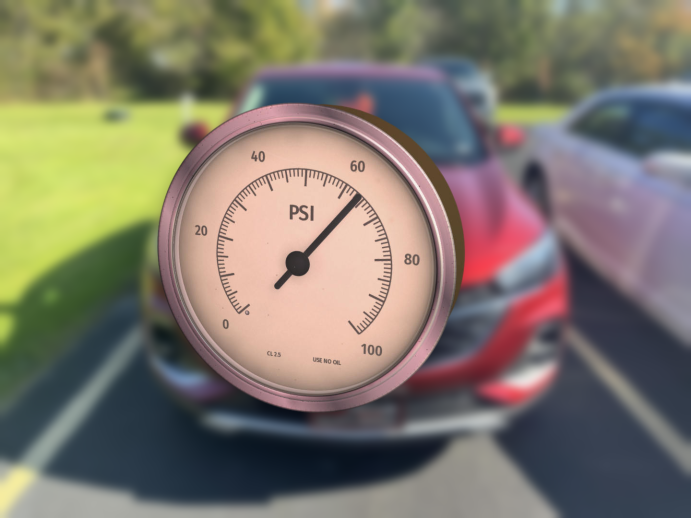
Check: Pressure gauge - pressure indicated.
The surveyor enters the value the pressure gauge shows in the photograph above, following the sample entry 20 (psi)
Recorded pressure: 64 (psi)
